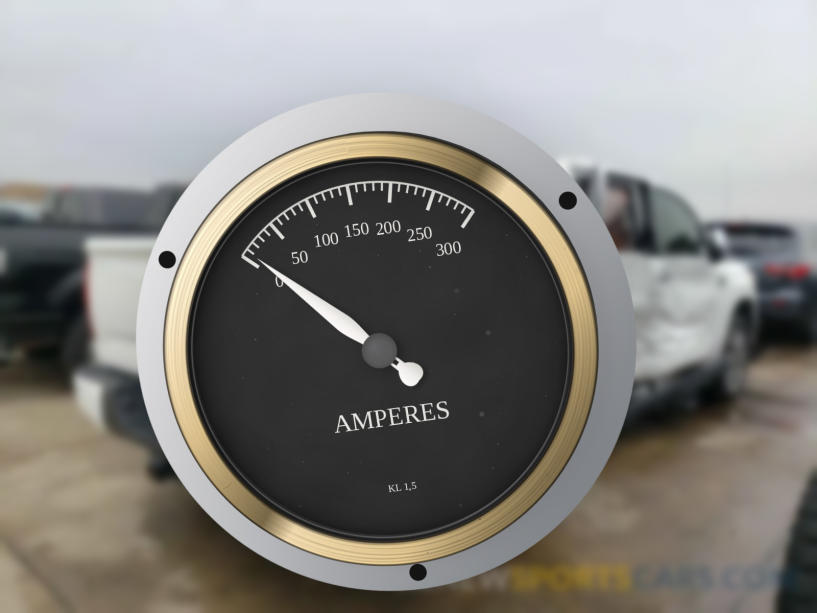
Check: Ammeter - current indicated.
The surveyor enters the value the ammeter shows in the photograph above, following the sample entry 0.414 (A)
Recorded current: 10 (A)
